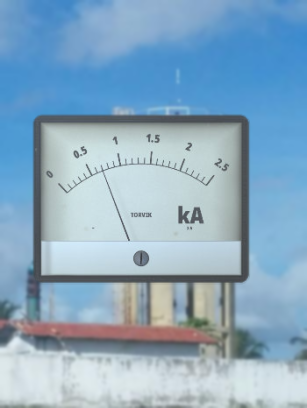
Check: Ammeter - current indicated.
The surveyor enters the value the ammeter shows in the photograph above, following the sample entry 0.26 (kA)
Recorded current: 0.7 (kA)
